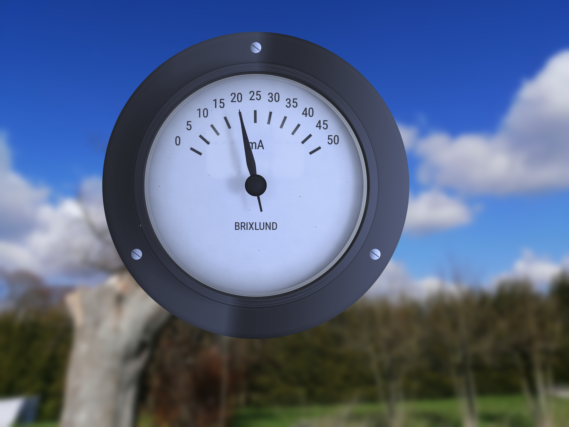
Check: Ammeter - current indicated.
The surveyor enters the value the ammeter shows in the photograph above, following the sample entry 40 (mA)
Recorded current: 20 (mA)
